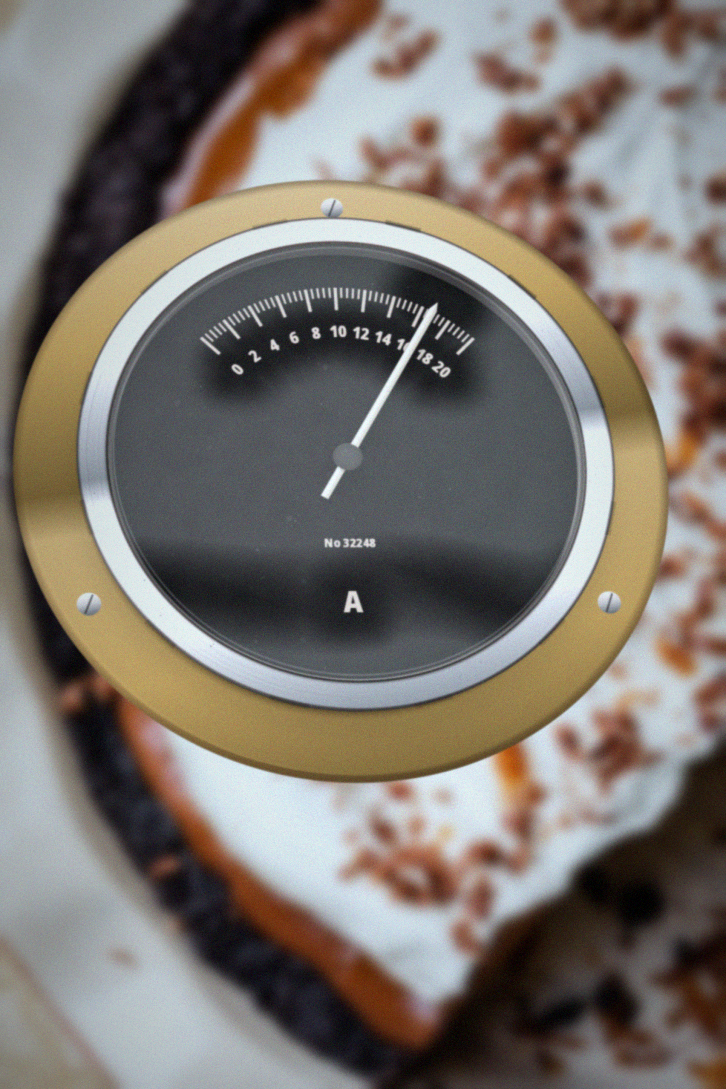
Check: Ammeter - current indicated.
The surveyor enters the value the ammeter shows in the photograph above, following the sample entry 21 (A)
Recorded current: 16.8 (A)
